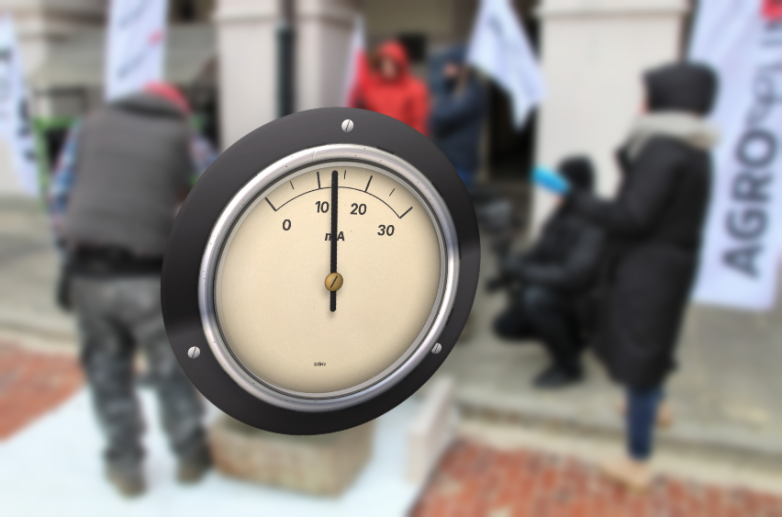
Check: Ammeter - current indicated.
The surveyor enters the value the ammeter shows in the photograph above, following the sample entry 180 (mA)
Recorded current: 12.5 (mA)
